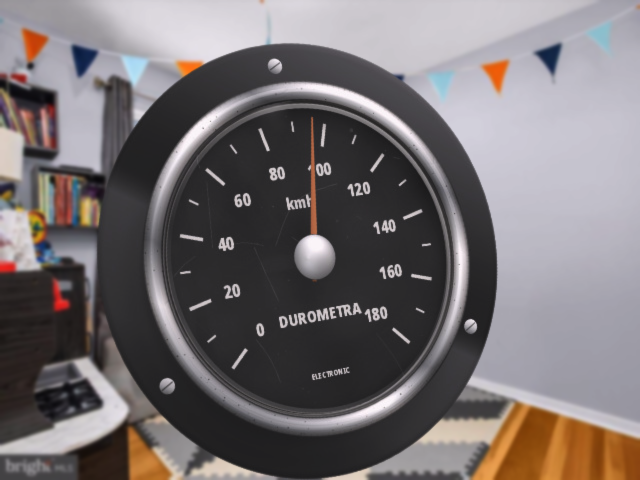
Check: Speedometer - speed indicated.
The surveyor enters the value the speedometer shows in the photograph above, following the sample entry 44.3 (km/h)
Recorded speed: 95 (km/h)
